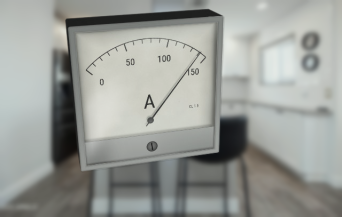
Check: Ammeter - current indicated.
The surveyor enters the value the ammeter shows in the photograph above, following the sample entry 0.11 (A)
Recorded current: 140 (A)
